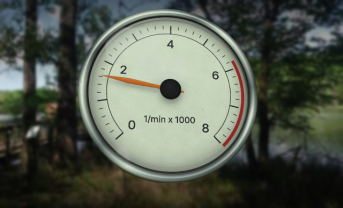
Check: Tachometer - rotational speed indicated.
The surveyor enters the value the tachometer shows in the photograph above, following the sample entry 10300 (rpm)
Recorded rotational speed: 1600 (rpm)
